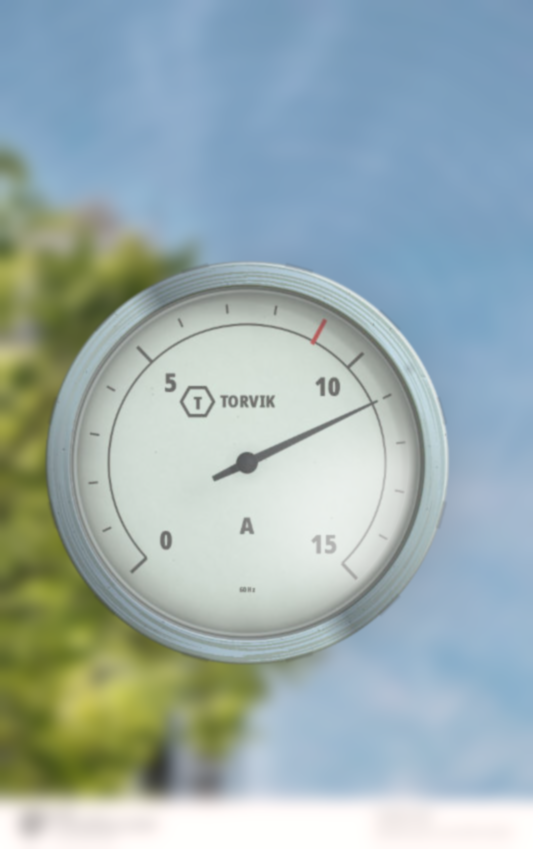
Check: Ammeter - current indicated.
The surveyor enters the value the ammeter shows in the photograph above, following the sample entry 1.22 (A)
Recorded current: 11 (A)
